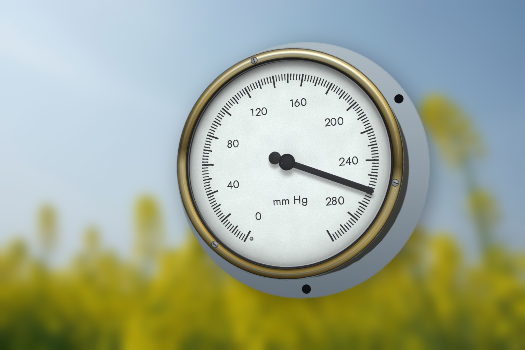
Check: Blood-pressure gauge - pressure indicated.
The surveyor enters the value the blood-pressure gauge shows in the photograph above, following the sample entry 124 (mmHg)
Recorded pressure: 260 (mmHg)
